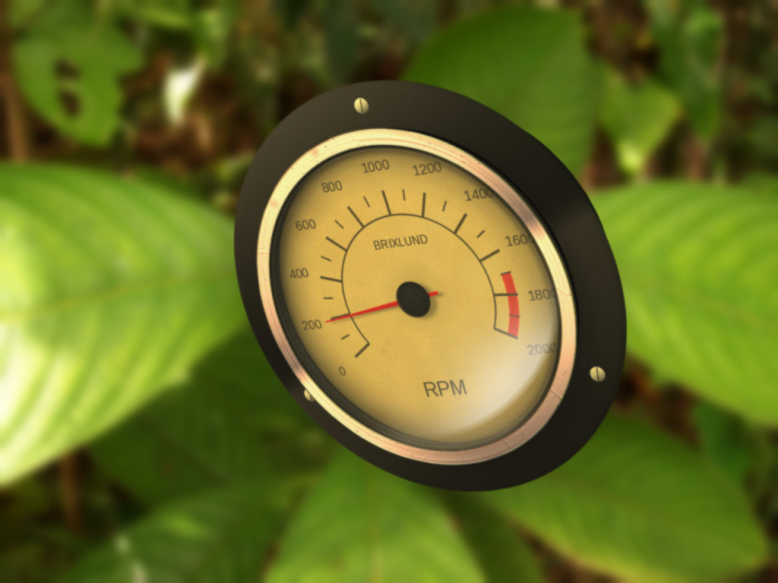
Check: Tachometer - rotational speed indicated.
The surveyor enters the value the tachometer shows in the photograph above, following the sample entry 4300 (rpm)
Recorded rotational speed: 200 (rpm)
